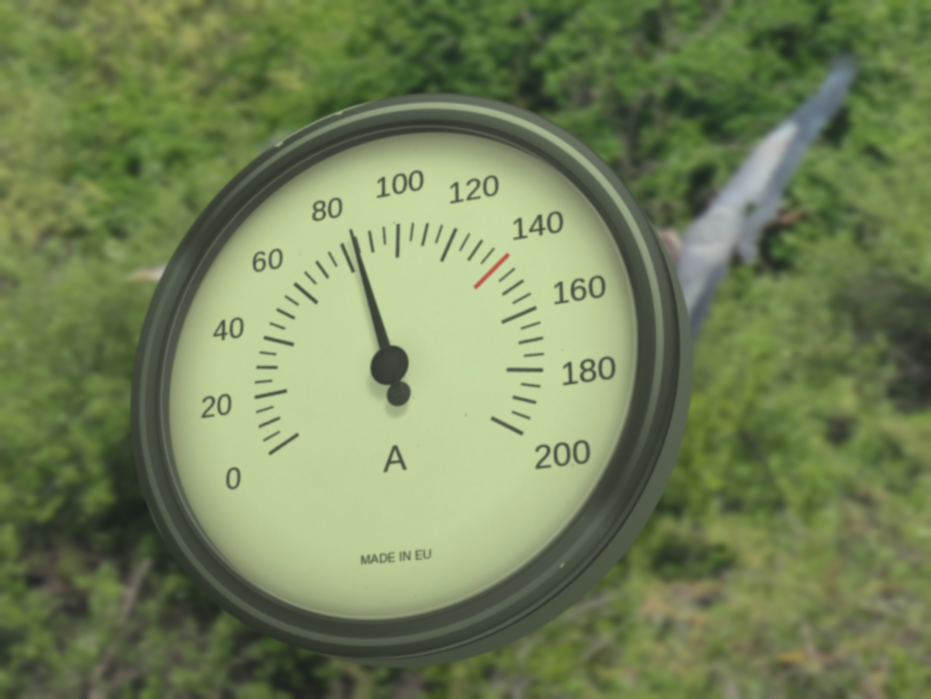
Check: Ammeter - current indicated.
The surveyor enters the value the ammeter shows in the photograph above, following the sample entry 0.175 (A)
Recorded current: 85 (A)
